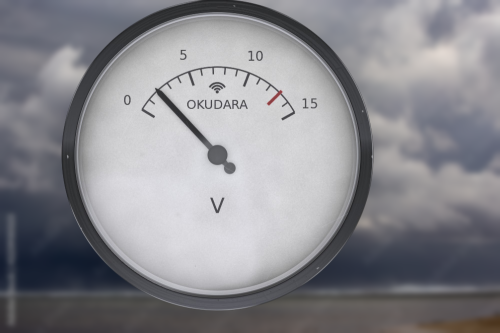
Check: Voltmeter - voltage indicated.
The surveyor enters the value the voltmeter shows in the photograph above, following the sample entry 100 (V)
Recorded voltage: 2 (V)
